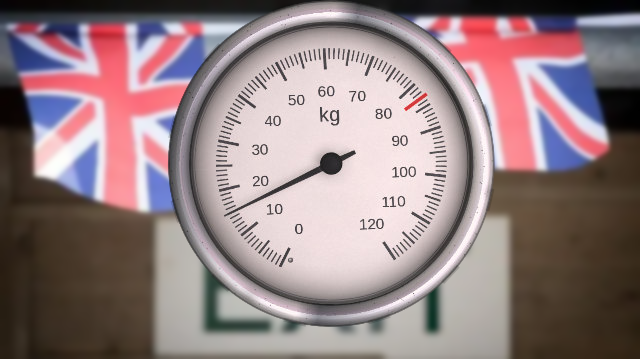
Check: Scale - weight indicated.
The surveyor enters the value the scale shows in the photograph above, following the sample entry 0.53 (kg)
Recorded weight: 15 (kg)
